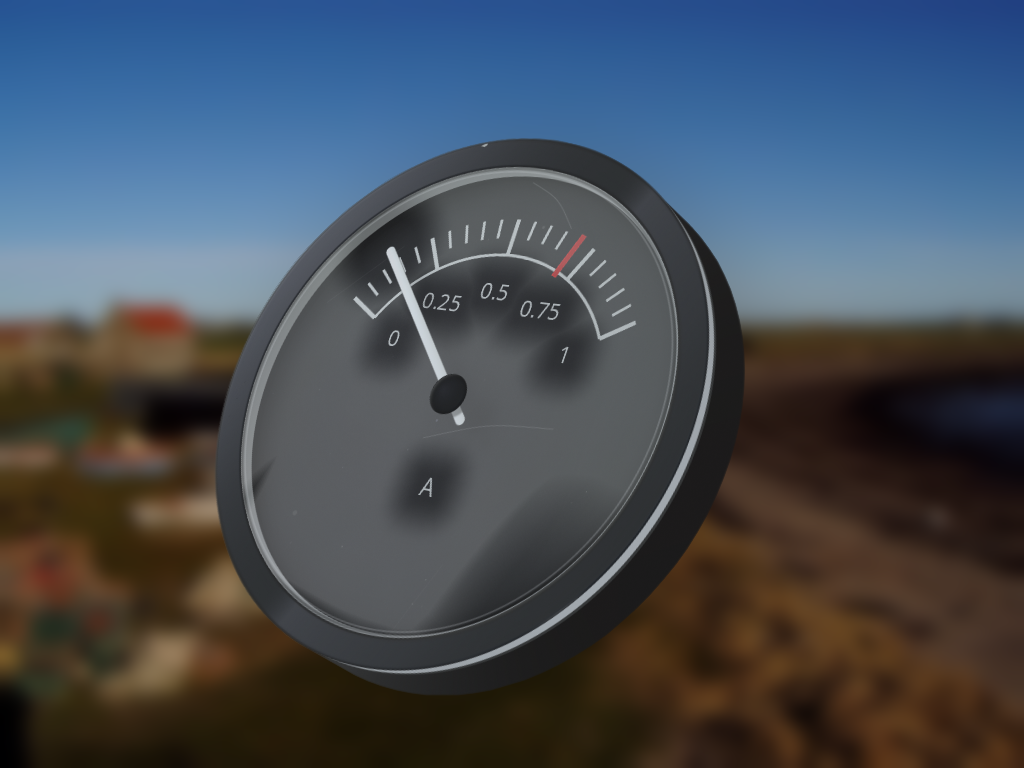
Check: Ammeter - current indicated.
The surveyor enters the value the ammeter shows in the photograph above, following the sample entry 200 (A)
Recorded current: 0.15 (A)
